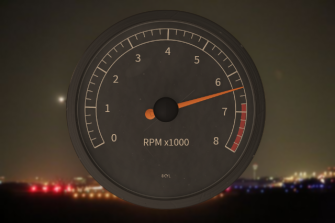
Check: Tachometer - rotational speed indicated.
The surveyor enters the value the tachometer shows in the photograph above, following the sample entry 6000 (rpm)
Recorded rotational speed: 6400 (rpm)
